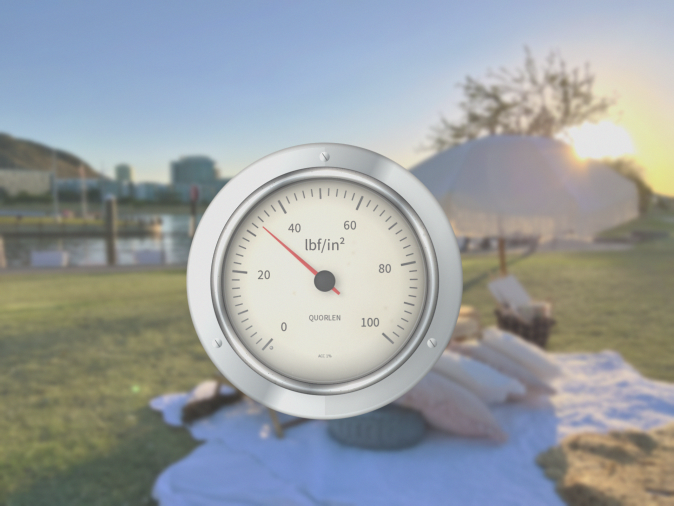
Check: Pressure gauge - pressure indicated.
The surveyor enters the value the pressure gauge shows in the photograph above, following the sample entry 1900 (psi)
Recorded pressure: 33 (psi)
